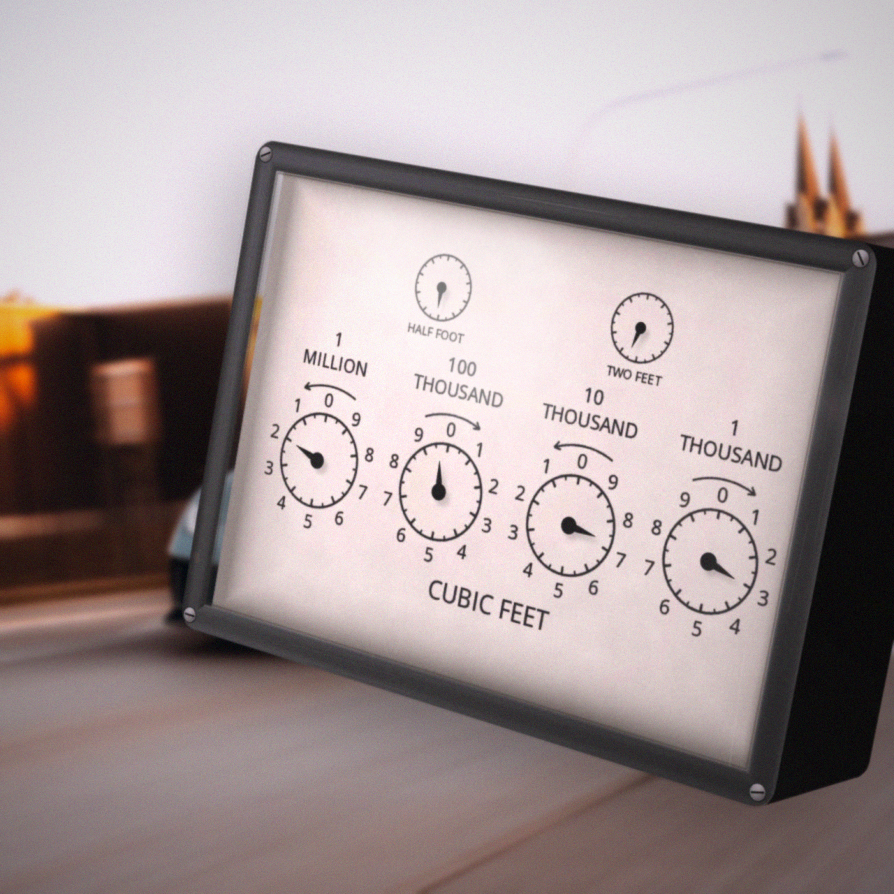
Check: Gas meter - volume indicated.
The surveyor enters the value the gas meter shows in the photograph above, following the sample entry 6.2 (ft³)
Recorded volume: 197300 (ft³)
